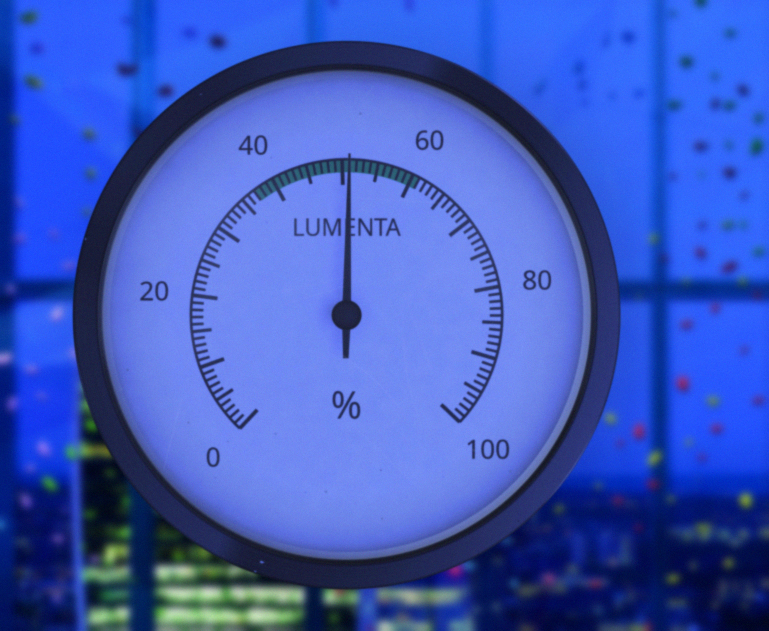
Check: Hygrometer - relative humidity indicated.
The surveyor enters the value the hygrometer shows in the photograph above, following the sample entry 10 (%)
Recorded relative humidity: 51 (%)
